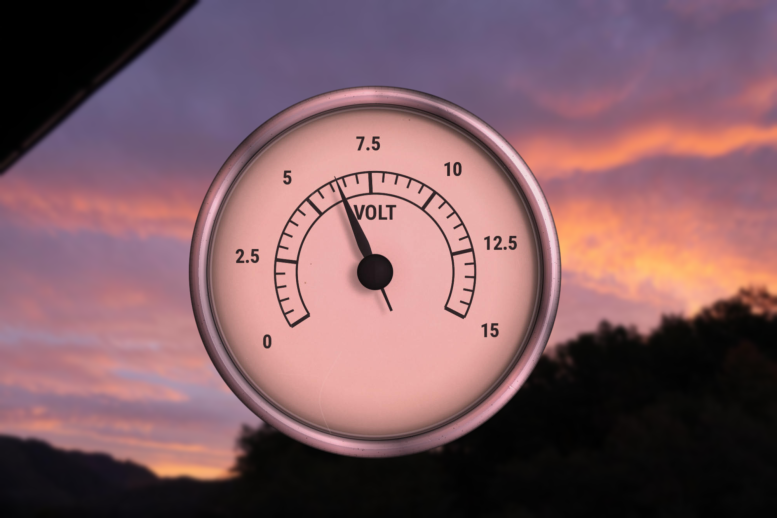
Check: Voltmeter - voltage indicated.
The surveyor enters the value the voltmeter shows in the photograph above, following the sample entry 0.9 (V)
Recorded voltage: 6.25 (V)
